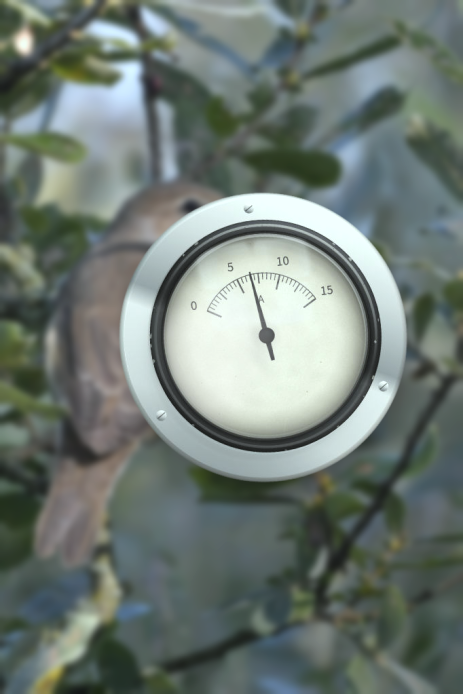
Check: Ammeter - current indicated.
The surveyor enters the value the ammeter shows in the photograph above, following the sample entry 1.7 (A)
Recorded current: 6.5 (A)
